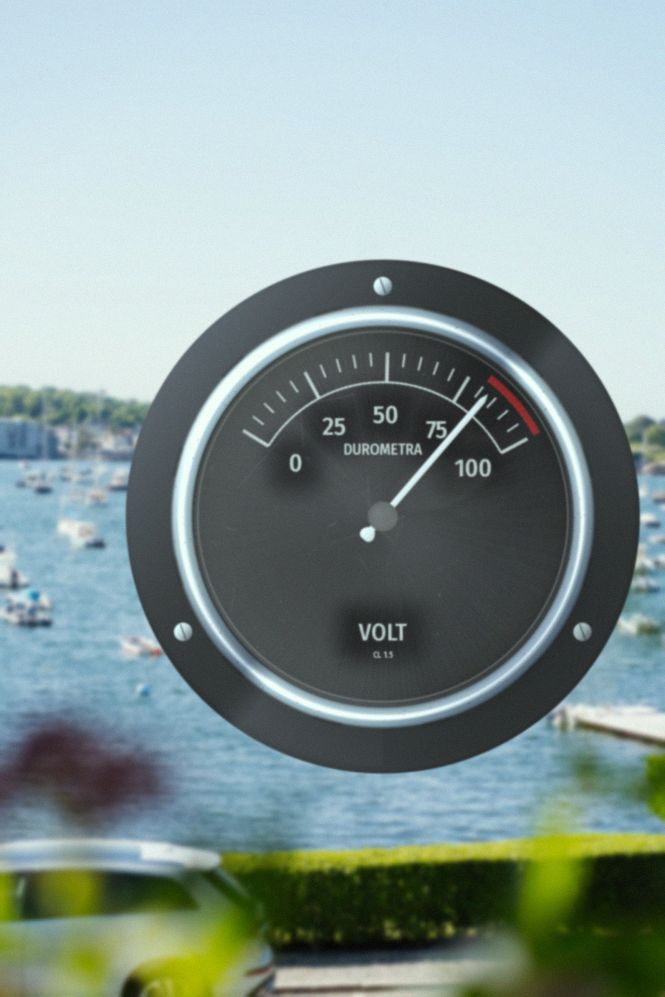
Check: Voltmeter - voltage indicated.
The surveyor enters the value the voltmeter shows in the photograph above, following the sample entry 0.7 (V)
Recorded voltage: 82.5 (V)
